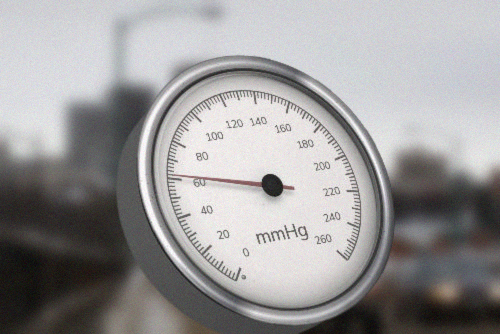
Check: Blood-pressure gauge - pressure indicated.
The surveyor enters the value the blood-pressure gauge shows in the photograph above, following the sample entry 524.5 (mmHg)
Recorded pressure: 60 (mmHg)
